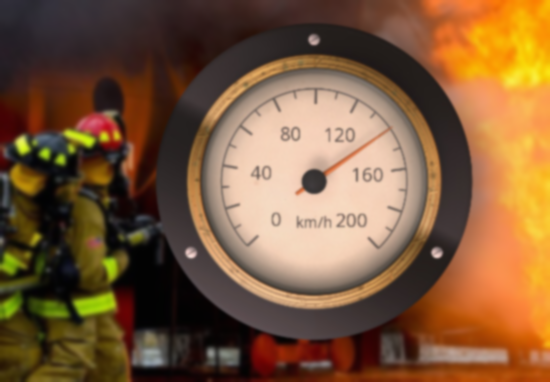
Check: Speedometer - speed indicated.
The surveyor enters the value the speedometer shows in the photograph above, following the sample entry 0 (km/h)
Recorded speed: 140 (km/h)
